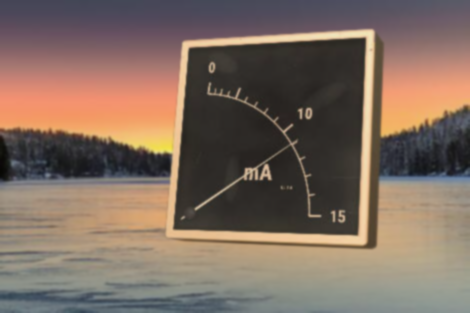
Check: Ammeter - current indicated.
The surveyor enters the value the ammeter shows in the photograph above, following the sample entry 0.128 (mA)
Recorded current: 11 (mA)
